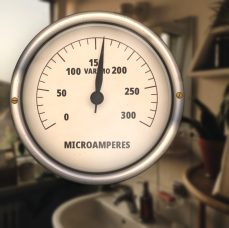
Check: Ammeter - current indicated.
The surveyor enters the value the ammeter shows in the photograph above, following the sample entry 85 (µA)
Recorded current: 160 (µA)
